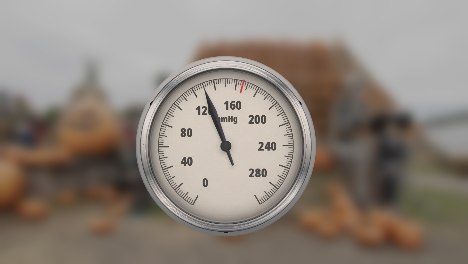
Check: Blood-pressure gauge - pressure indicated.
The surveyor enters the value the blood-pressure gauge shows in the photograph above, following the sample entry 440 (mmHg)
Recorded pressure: 130 (mmHg)
